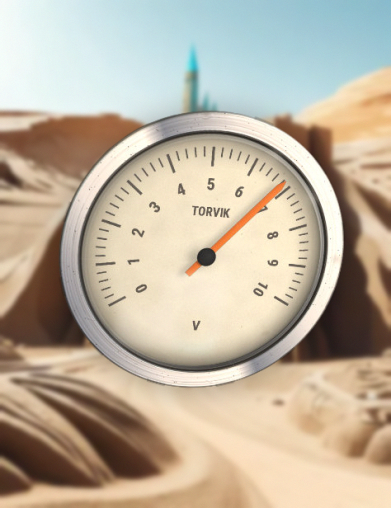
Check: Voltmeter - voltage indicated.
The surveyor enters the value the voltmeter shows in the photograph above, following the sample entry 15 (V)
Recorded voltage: 6.8 (V)
